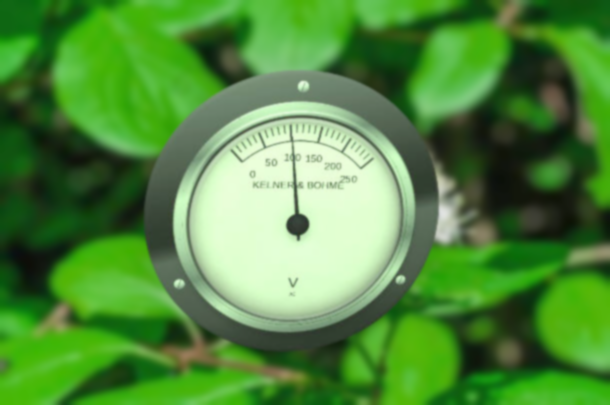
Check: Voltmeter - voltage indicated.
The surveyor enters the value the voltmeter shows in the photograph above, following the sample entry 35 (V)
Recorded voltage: 100 (V)
